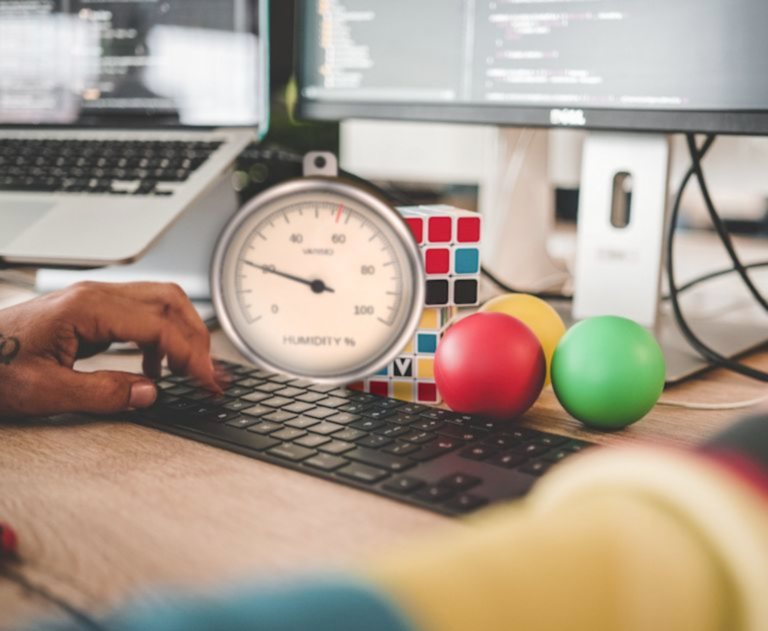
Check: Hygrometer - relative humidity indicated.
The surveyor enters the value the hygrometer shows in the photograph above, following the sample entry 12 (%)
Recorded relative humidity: 20 (%)
